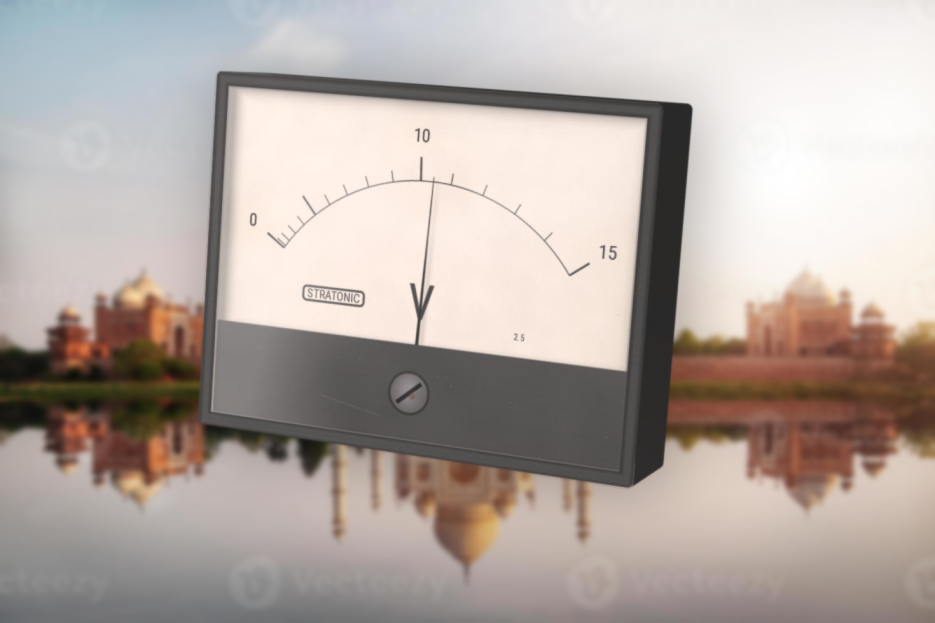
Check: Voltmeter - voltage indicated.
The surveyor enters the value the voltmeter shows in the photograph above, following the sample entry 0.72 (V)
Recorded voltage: 10.5 (V)
